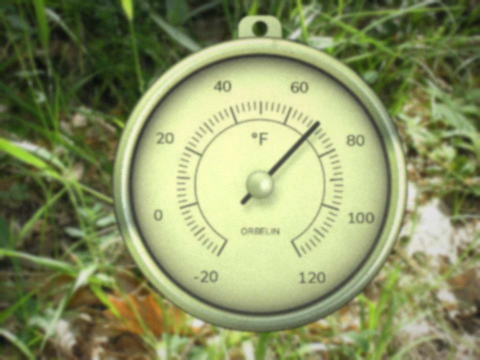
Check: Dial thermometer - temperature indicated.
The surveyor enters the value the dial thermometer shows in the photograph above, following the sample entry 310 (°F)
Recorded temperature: 70 (°F)
